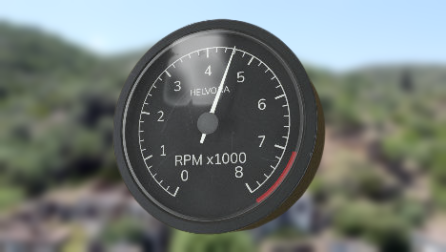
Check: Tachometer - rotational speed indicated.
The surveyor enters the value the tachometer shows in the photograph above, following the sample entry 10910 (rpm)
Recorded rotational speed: 4600 (rpm)
